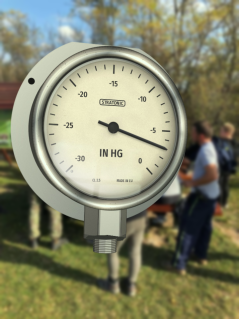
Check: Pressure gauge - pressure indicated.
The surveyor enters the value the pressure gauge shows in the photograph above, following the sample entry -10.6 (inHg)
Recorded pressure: -3 (inHg)
